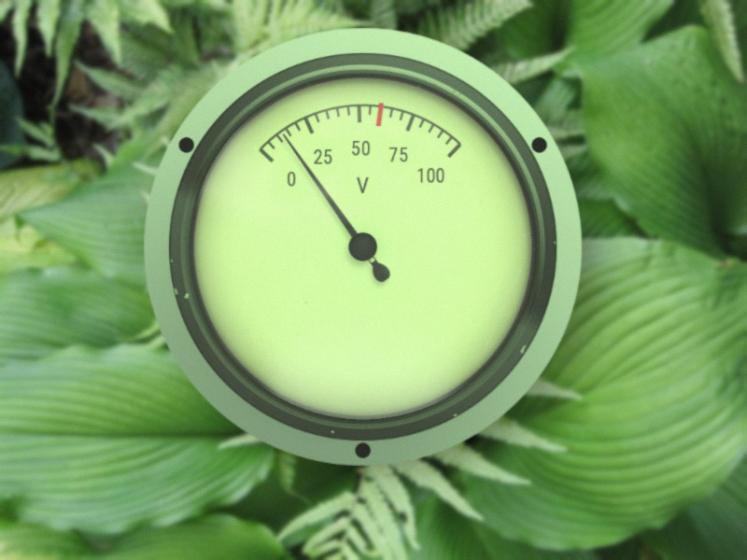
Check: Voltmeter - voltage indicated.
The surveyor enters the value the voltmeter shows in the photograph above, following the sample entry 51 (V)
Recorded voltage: 12.5 (V)
